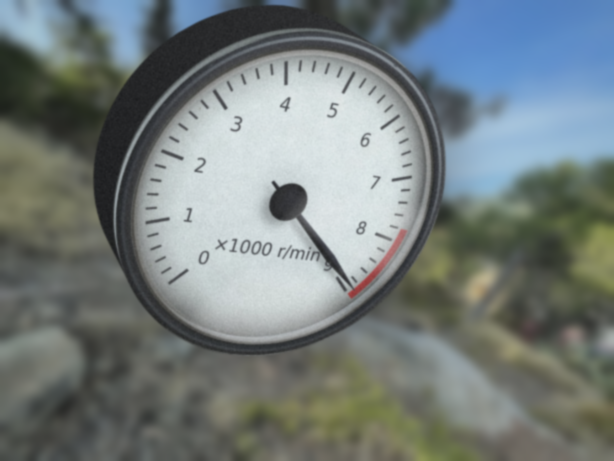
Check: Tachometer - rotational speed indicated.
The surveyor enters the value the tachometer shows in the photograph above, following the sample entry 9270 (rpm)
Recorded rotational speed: 8900 (rpm)
